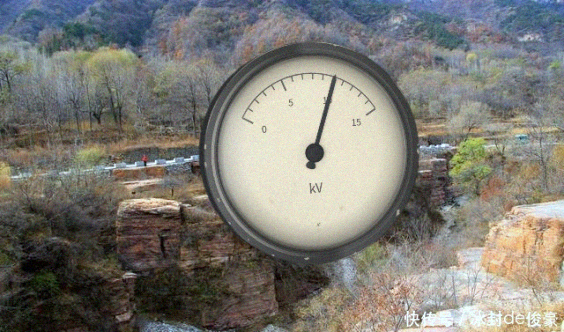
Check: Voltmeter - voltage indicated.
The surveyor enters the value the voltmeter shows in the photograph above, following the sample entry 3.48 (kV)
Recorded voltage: 10 (kV)
